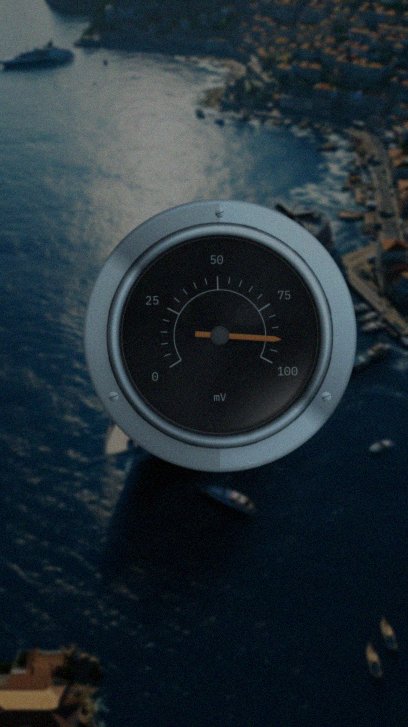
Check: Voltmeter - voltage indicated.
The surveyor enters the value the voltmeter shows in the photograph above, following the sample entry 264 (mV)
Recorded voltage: 90 (mV)
